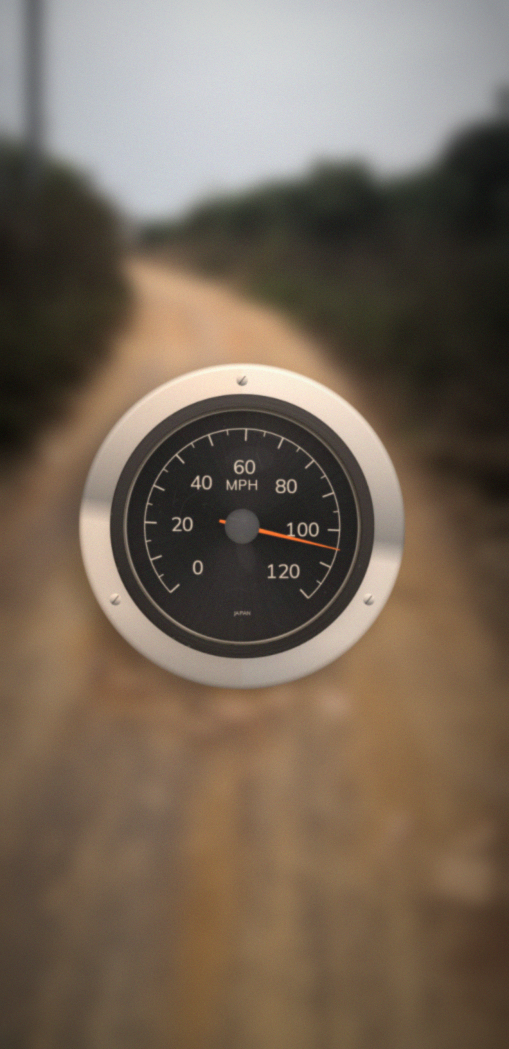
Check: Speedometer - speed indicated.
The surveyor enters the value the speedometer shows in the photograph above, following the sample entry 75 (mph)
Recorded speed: 105 (mph)
